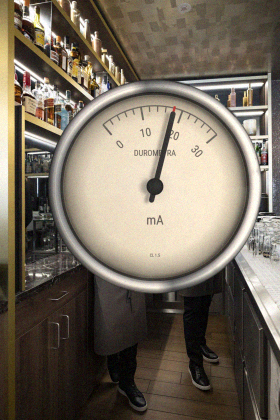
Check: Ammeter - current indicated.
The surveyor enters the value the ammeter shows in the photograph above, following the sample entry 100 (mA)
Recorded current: 18 (mA)
